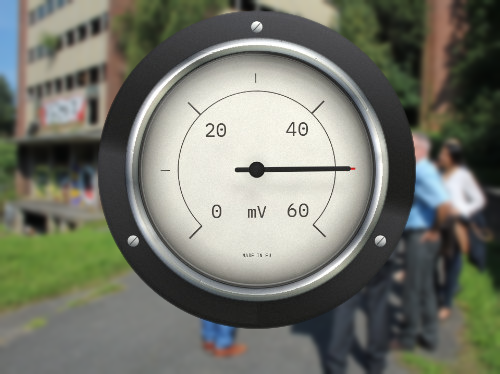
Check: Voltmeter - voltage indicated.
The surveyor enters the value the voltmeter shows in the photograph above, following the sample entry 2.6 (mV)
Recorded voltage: 50 (mV)
